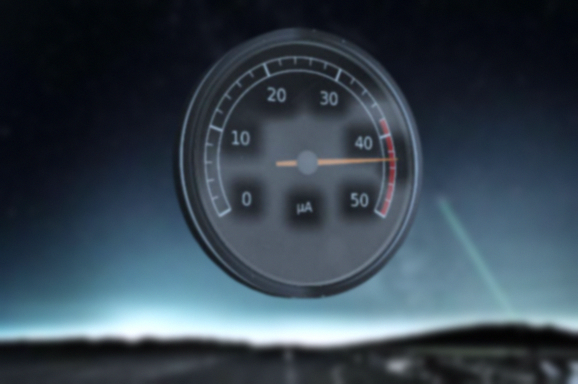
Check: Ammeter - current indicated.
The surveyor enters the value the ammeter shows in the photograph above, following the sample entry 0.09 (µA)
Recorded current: 43 (µA)
